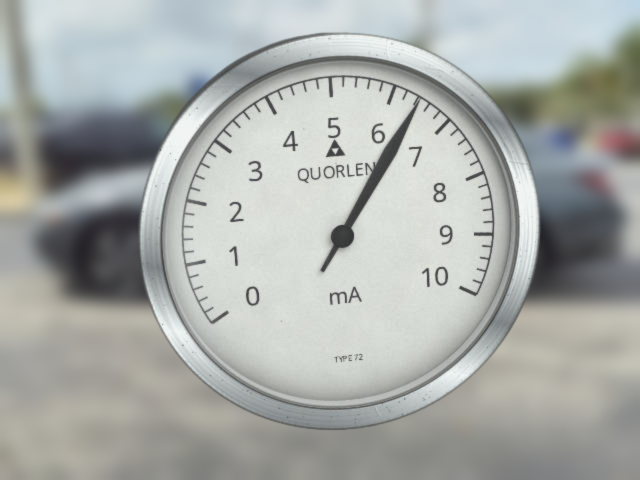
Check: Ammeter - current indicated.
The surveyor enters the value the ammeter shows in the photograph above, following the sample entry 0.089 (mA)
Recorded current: 6.4 (mA)
